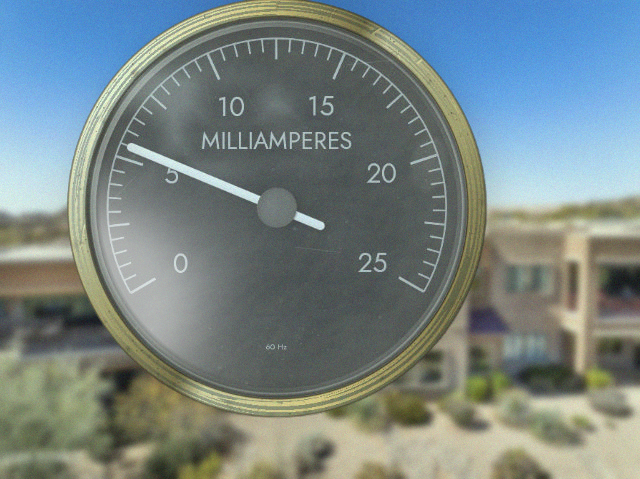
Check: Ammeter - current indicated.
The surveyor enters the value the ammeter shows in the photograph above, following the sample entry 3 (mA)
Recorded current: 5.5 (mA)
